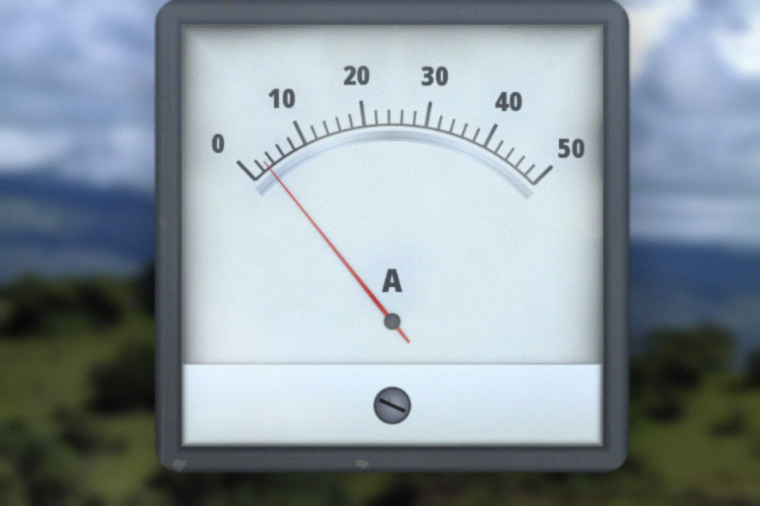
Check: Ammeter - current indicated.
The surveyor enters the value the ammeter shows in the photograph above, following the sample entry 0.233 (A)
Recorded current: 3 (A)
